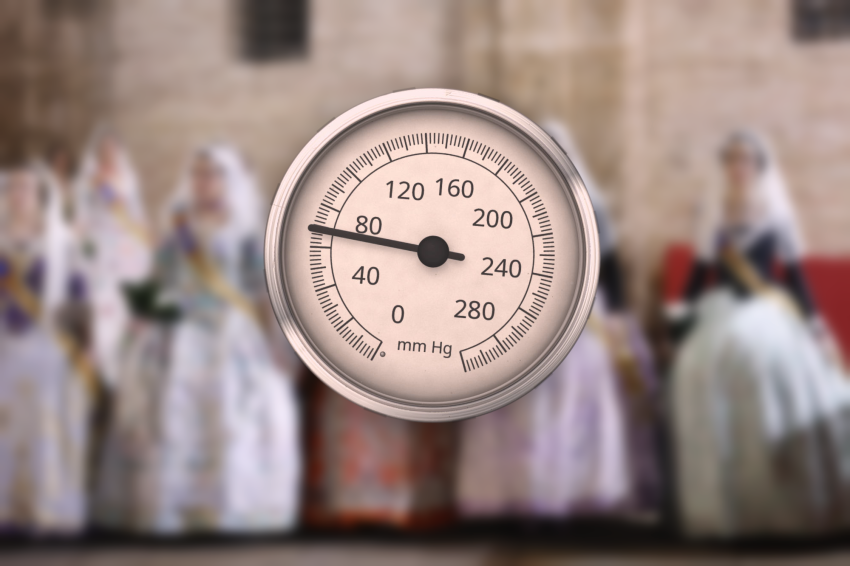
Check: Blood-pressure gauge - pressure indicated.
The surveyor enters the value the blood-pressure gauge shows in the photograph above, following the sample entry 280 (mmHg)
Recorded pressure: 68 (mmHg)
